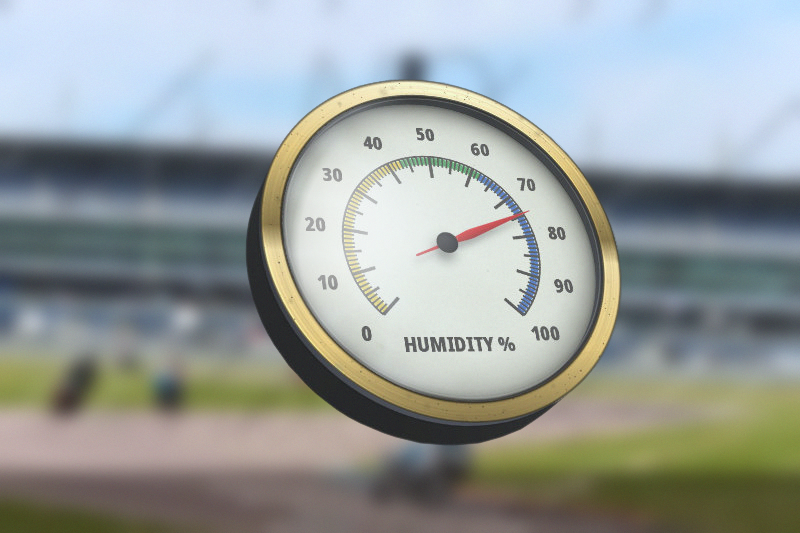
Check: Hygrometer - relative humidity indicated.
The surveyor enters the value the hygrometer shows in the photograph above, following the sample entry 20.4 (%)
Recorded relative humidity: 75 (%)
